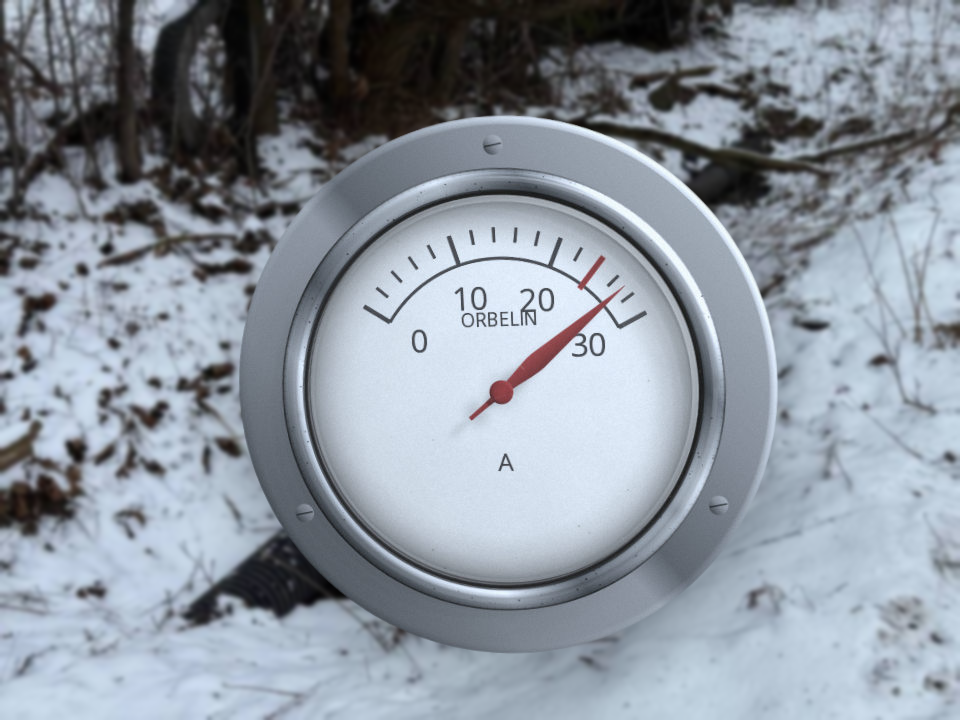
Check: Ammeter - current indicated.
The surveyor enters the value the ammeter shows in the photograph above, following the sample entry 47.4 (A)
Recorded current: 27 (A)
